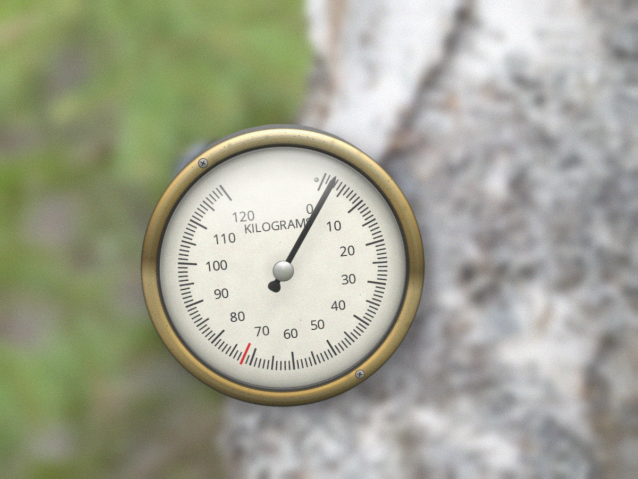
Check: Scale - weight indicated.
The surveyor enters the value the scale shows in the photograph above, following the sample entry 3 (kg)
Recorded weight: 2 (kg)
